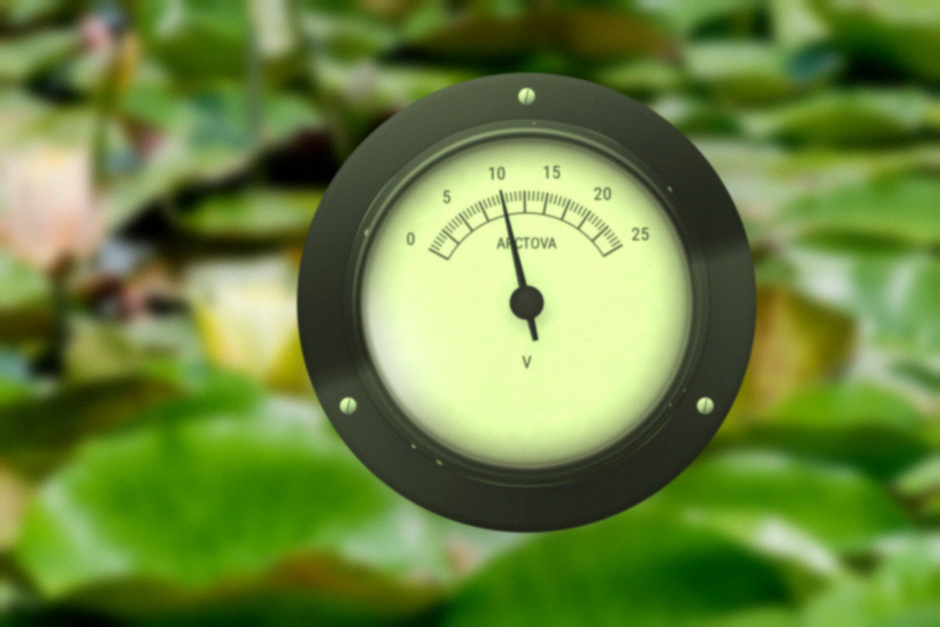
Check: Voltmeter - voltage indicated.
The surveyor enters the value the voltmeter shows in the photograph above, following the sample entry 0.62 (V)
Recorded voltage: 10 (V)
